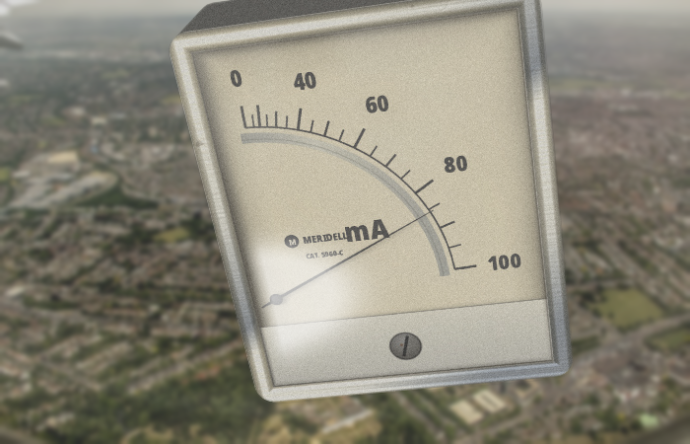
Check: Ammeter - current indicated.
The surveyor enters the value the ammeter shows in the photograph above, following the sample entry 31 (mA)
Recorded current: 85 (mA)
